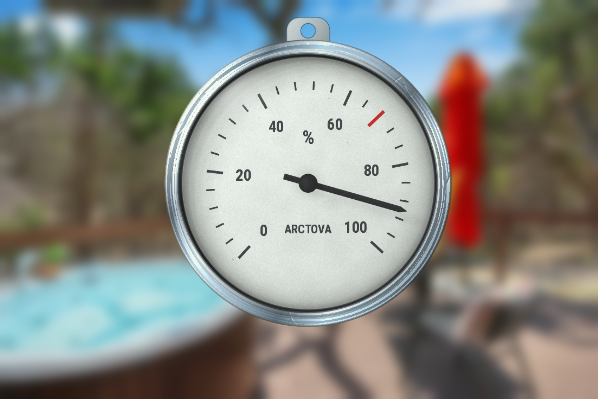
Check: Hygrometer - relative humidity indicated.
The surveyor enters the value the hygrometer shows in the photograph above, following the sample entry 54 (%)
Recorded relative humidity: 90 (%)
